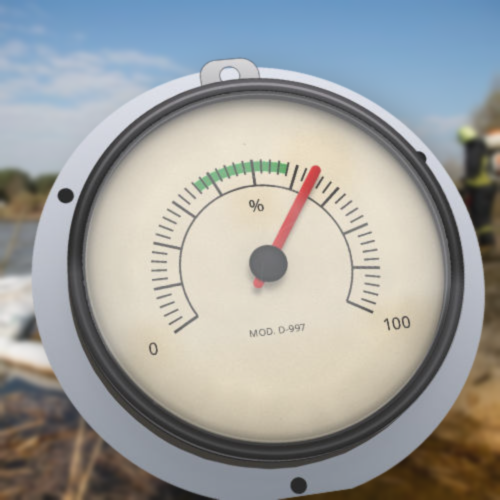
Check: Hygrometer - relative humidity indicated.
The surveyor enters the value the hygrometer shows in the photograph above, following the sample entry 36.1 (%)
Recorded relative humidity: 64 (%)
